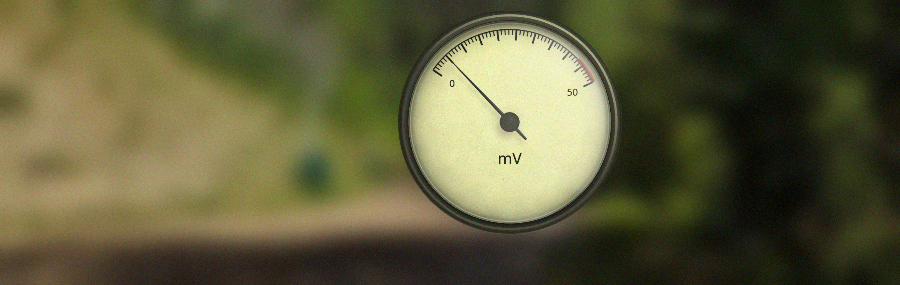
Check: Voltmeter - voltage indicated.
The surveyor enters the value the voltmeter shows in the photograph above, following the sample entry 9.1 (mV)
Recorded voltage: 5 (mV)
